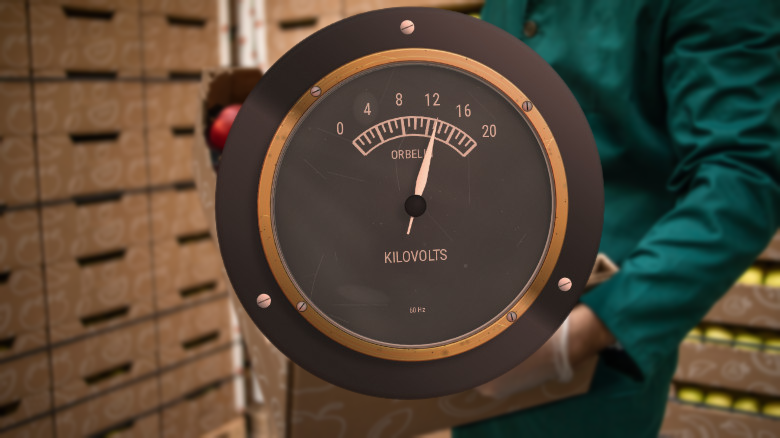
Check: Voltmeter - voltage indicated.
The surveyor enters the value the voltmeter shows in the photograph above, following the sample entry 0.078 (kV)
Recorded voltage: 13 (kV)
